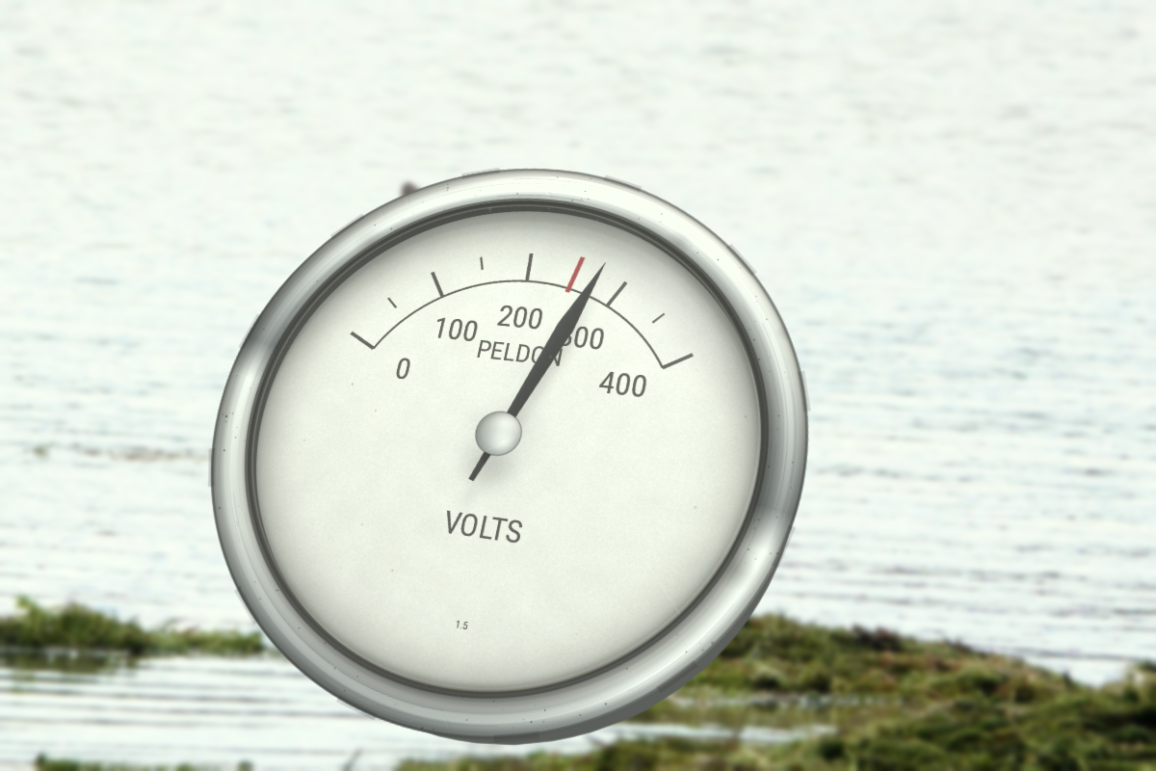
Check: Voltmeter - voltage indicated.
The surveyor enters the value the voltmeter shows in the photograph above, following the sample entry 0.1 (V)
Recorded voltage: 275 (V)
